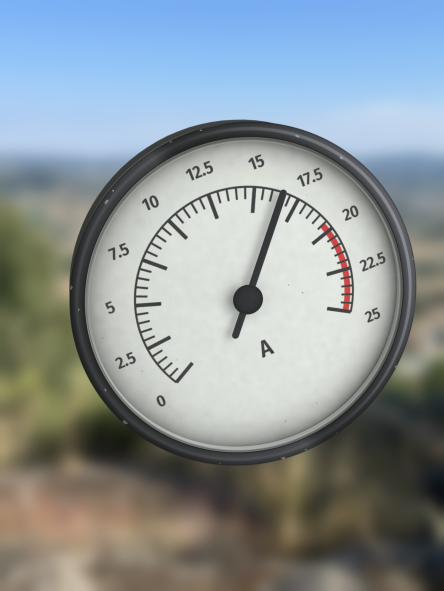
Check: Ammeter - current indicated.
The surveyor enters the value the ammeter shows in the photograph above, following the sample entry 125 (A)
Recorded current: 16.5 (A)
